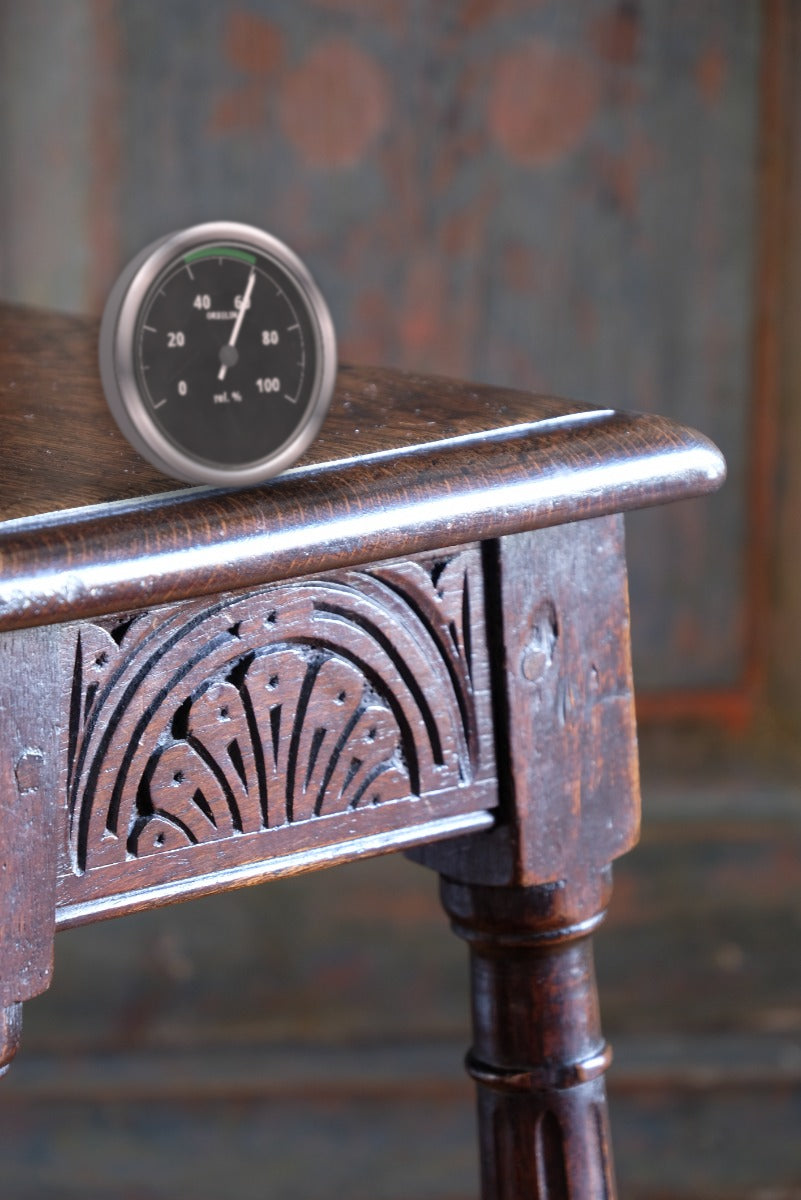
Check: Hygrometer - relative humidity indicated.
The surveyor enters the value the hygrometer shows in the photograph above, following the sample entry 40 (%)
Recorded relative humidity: 60 (%)
